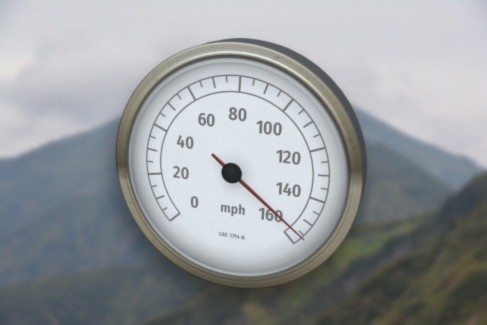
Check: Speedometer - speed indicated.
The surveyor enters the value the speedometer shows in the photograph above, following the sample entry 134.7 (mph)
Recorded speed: 155 (mph)
